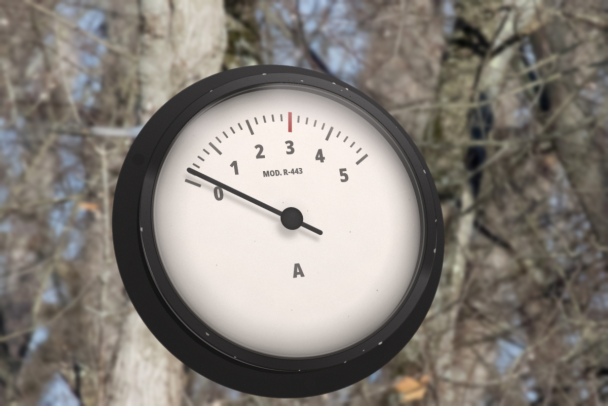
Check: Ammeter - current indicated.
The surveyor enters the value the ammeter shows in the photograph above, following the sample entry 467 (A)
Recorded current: 0.2 (A)
